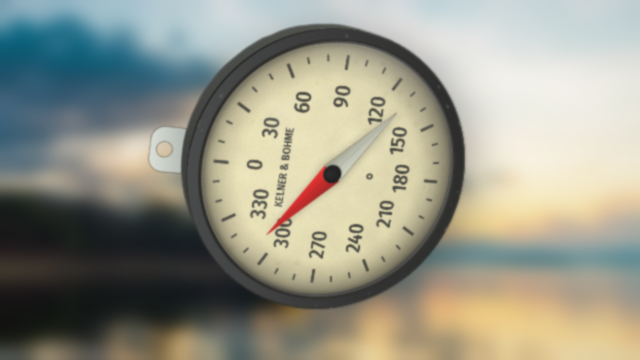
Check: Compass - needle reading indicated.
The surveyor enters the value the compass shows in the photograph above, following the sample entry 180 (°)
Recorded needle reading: 310 (°)
